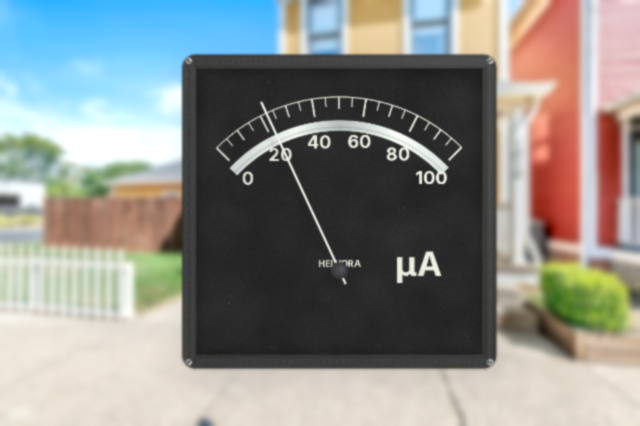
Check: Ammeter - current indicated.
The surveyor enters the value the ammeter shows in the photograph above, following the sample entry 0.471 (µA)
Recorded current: 22.5 (µA)
